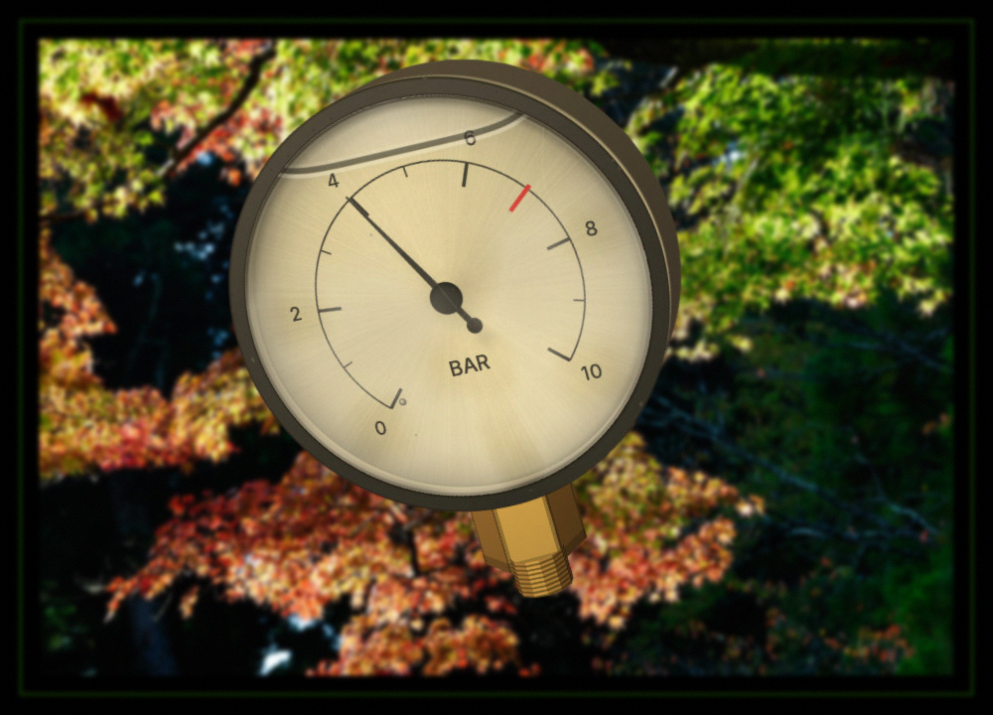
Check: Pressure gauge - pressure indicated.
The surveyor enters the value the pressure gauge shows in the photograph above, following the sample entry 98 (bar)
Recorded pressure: 4 (bar)
